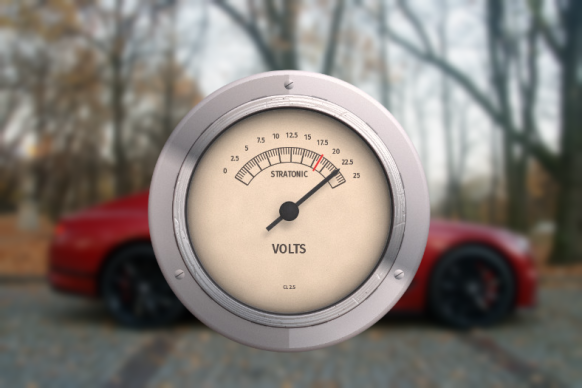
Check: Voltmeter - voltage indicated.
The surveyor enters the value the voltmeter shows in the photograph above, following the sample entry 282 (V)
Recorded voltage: 22.5 (V)
